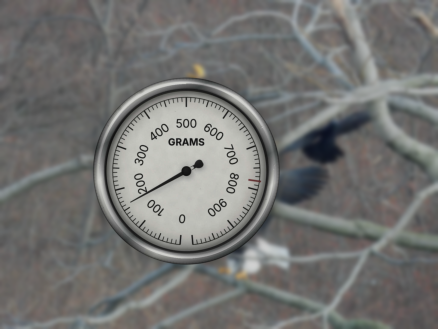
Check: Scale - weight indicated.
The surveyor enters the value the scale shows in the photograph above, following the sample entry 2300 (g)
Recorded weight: 160 (g)
